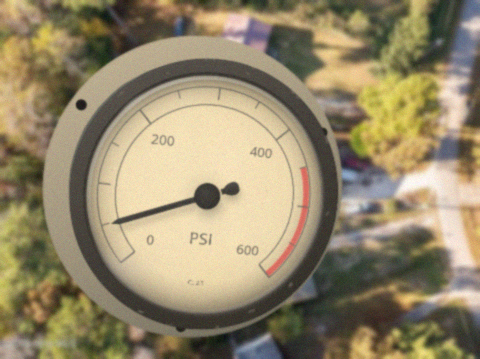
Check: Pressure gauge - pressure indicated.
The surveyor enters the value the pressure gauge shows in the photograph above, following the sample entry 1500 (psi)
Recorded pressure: 50 (psi)
